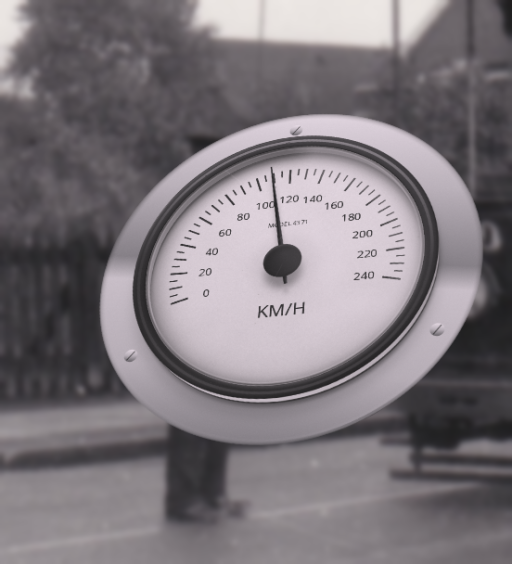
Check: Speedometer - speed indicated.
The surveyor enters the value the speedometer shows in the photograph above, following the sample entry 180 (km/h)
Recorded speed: 110 (km/h)
